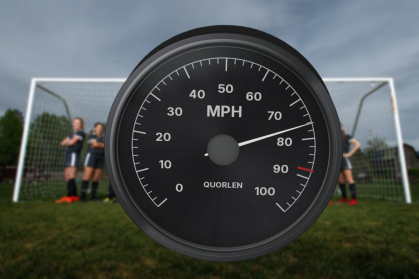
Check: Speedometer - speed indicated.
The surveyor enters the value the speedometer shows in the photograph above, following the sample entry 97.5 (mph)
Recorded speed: 76 (mph)
